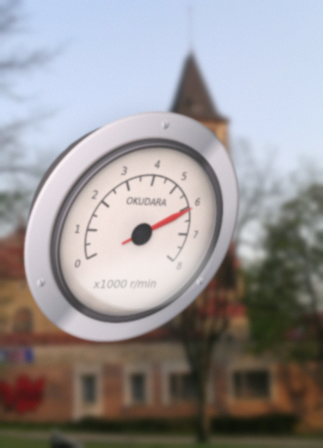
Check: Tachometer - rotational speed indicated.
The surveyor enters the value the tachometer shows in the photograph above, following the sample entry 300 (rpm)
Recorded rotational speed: 6000 (rpm)
